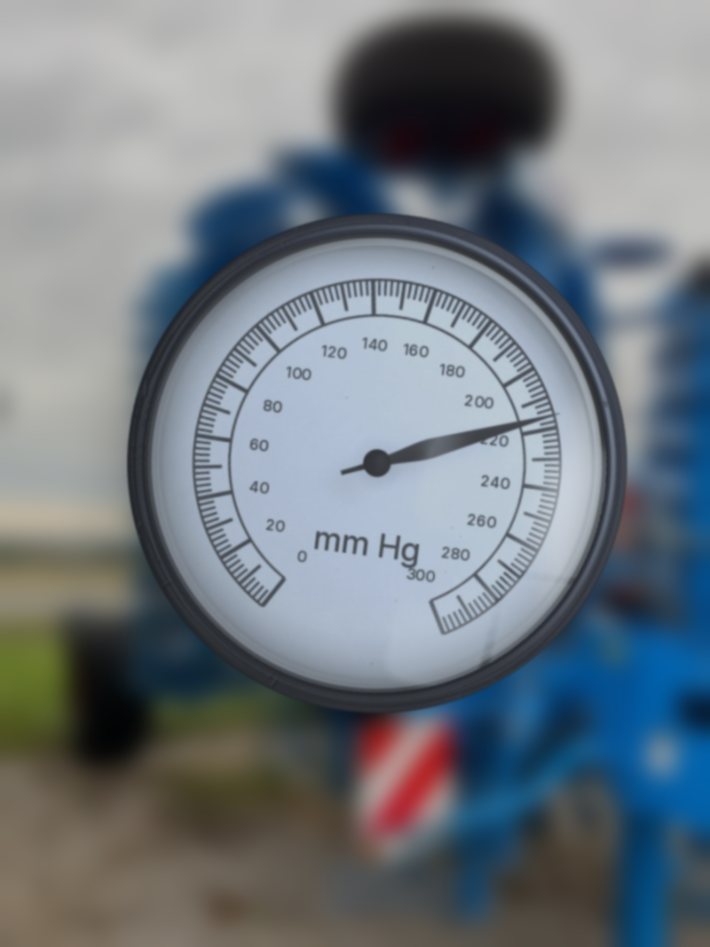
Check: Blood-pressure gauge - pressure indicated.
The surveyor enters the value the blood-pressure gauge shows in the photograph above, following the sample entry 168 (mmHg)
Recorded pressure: 216 (mmHg)
